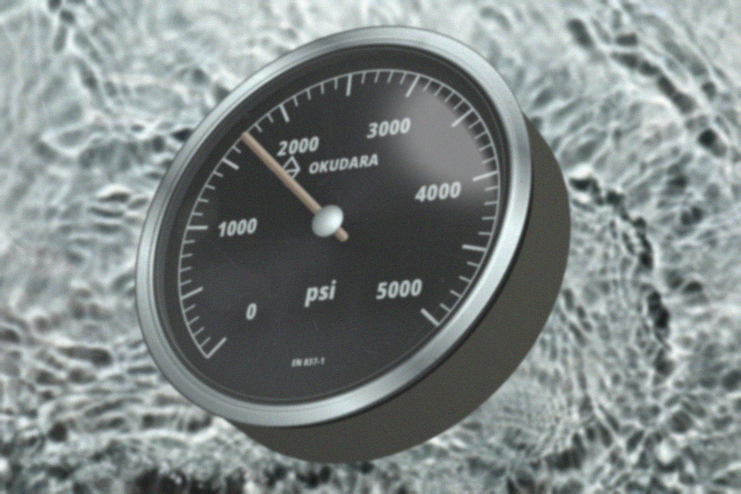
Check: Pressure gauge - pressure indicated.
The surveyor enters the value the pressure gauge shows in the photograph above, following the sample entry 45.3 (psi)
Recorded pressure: 1700 (psi)
